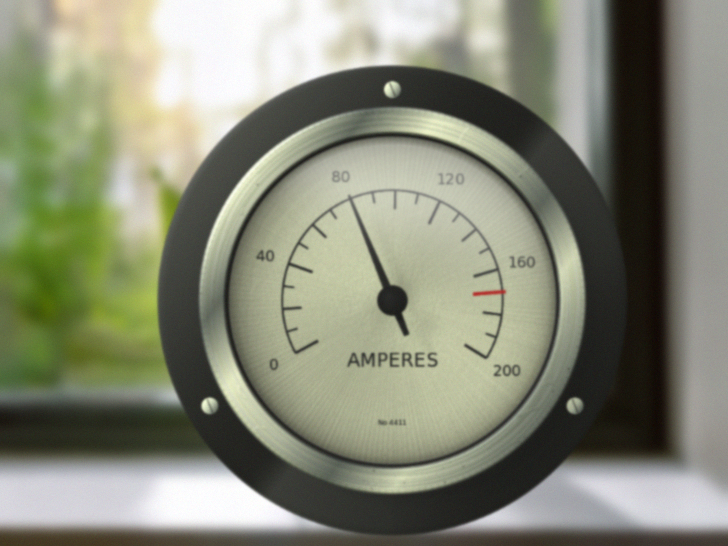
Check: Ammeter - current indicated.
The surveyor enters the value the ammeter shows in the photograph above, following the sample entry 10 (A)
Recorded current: 80 (A)
